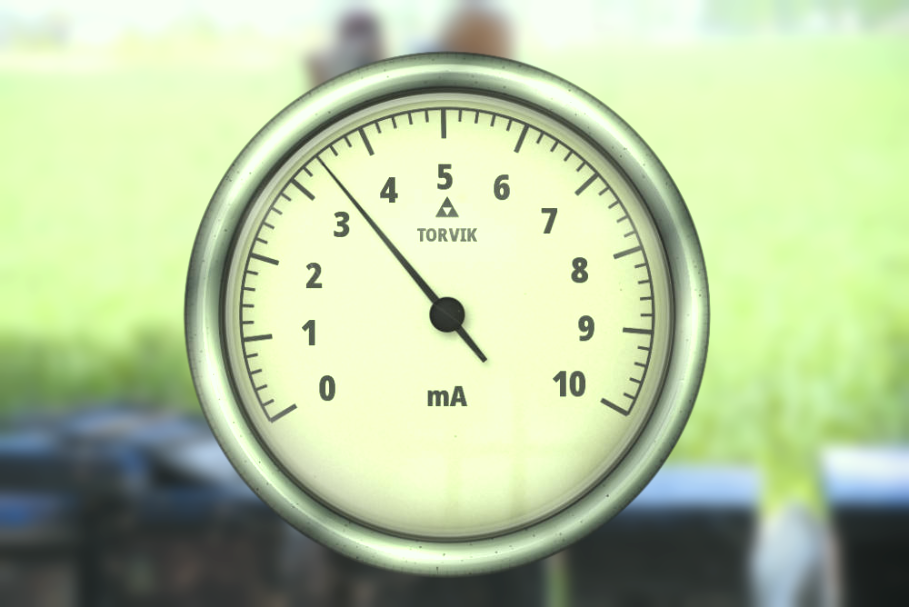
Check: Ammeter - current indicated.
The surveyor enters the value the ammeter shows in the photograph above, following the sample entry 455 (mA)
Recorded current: 3.4 (mA)
